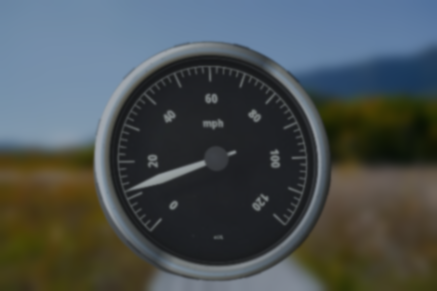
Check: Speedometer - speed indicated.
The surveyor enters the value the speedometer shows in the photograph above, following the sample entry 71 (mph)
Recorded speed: 12 (mph)
